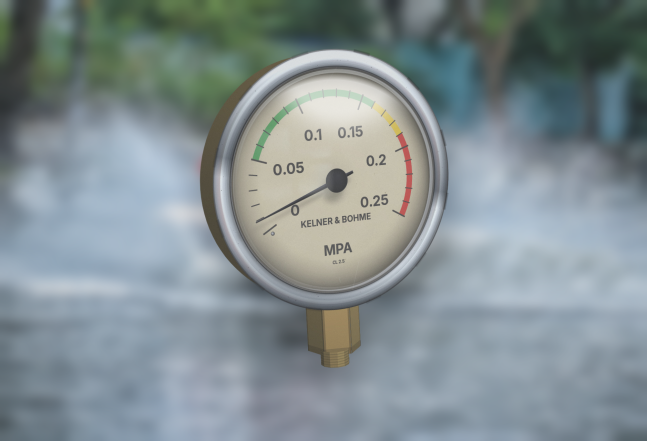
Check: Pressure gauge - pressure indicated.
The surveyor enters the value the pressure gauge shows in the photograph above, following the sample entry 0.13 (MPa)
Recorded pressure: 0.01 (MPa)
